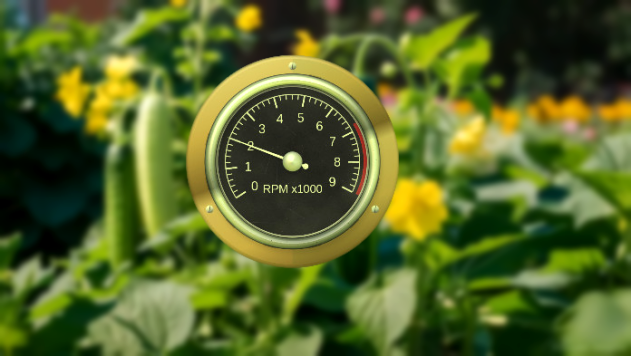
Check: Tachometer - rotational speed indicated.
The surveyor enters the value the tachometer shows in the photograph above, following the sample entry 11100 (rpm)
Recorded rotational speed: 2000 (rpm)
